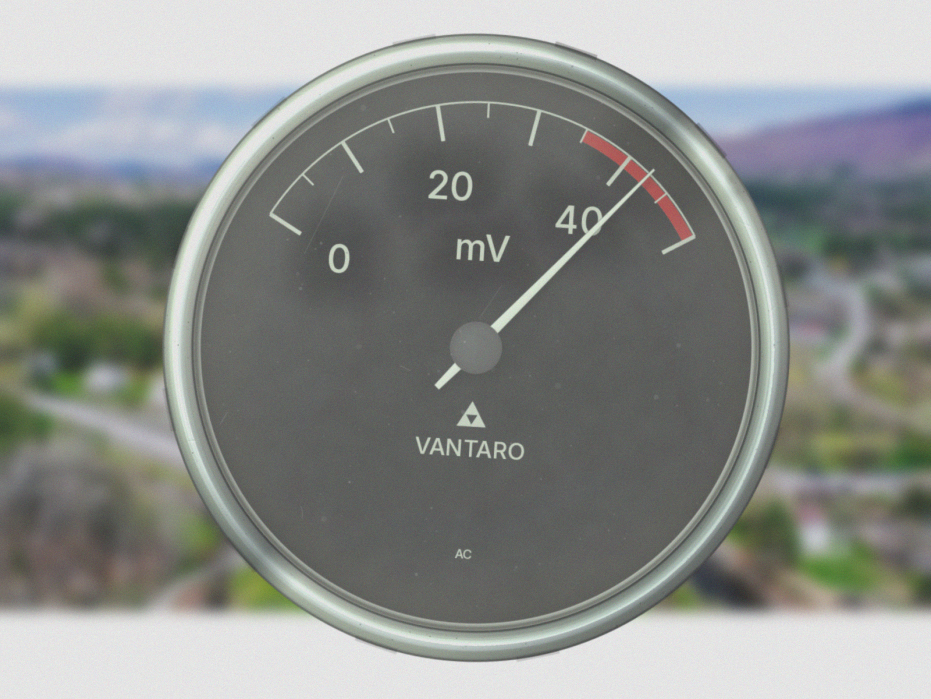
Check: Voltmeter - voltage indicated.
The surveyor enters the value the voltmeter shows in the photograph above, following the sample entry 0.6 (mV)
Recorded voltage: 42.5 (mV)
